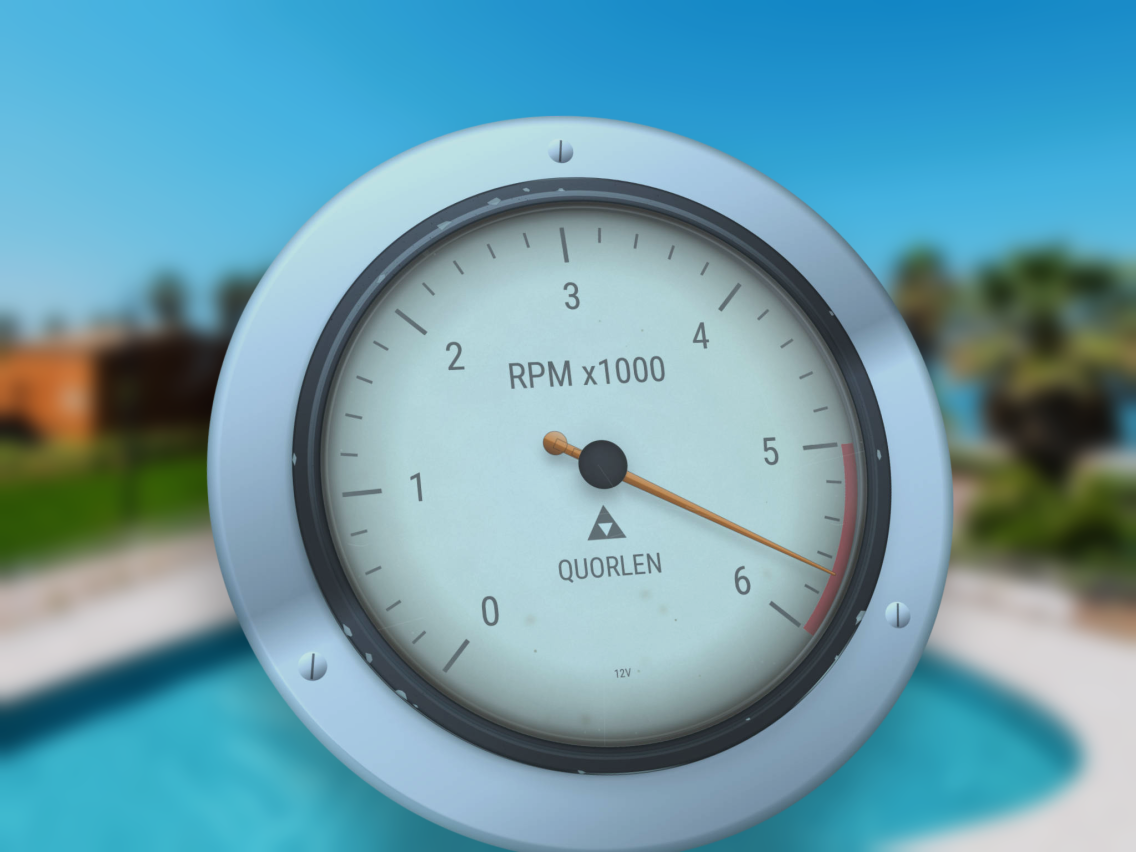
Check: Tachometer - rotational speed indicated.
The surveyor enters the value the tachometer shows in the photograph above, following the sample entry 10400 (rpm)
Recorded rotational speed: 5700 (rpm)
